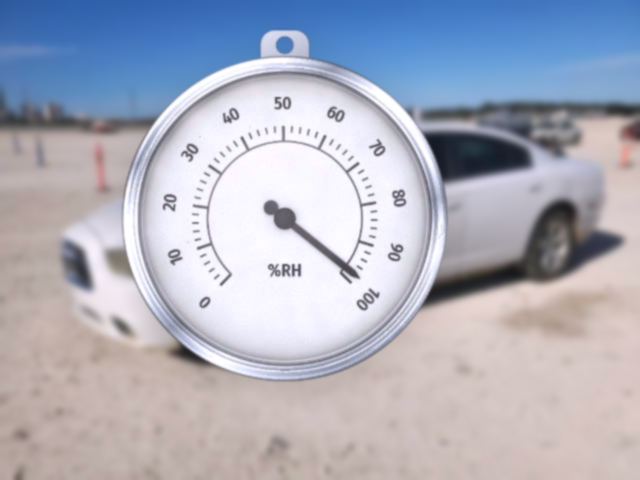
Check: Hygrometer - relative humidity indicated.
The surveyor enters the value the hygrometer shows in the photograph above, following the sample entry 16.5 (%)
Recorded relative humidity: 98 (%)
